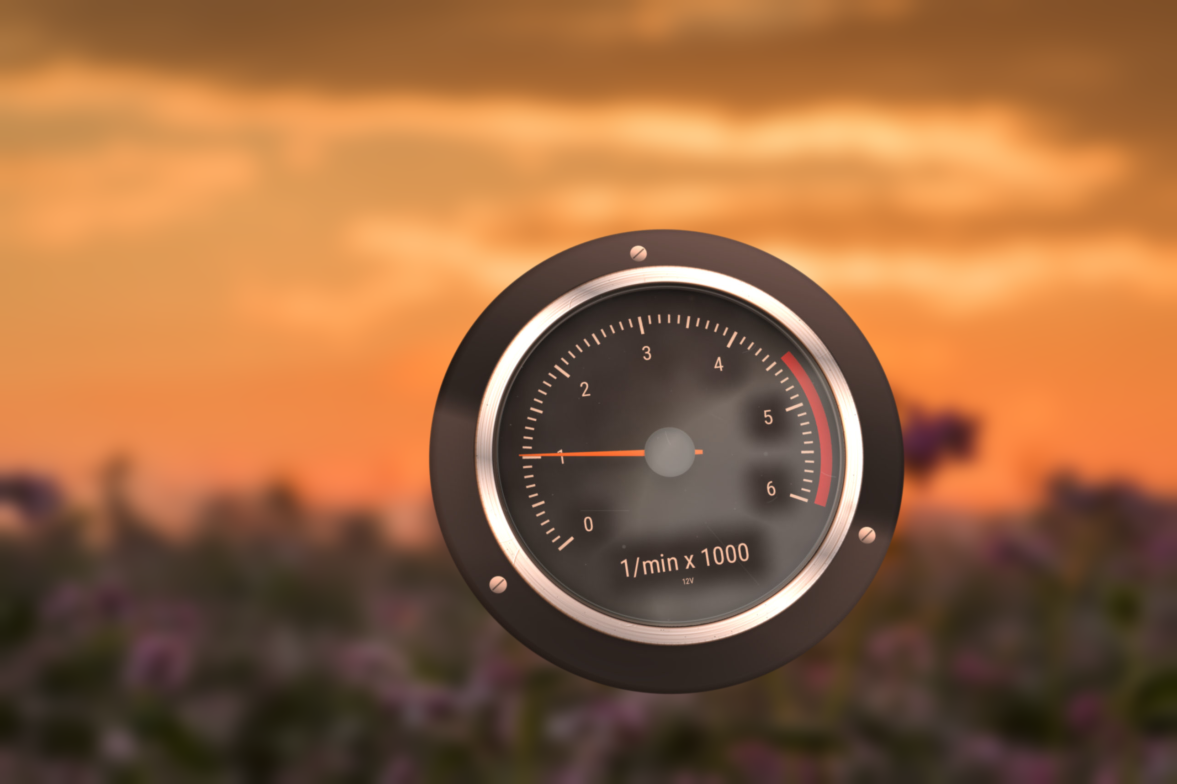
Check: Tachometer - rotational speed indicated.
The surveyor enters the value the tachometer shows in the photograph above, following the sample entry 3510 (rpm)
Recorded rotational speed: 1000 (rpm)
